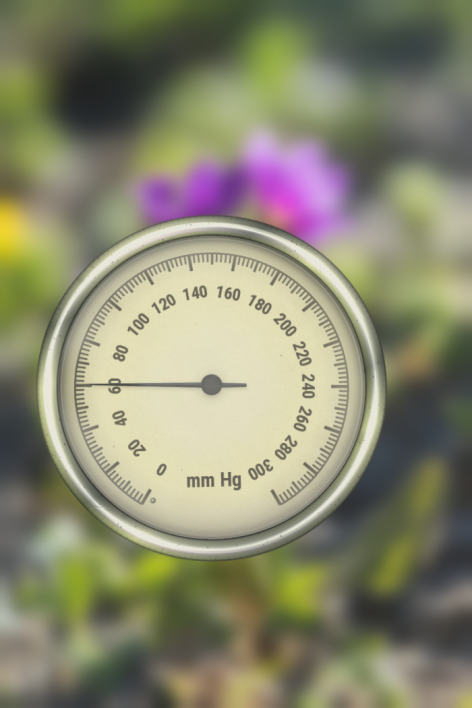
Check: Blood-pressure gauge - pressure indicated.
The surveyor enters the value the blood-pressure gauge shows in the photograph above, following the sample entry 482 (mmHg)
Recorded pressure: 60 (mmHg)
